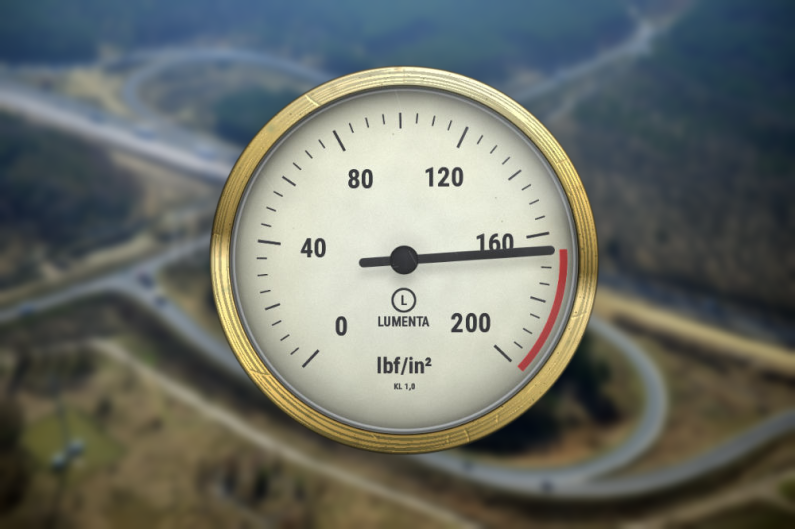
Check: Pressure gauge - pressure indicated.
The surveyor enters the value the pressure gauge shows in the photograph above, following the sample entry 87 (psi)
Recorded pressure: 165 (psi)
